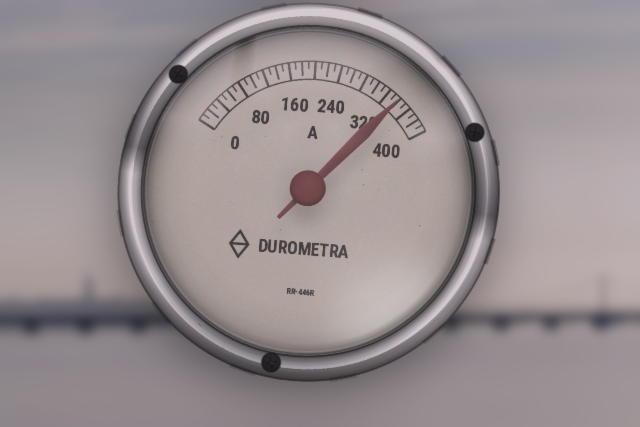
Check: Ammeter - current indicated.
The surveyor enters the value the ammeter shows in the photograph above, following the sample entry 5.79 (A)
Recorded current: 340 (A)
